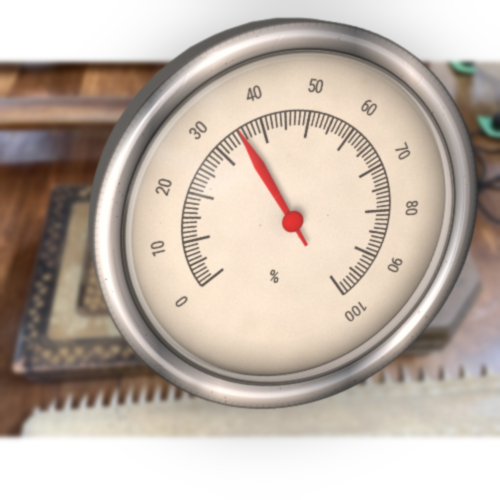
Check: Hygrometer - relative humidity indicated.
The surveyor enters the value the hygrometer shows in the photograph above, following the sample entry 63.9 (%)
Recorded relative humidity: 35 (%)
